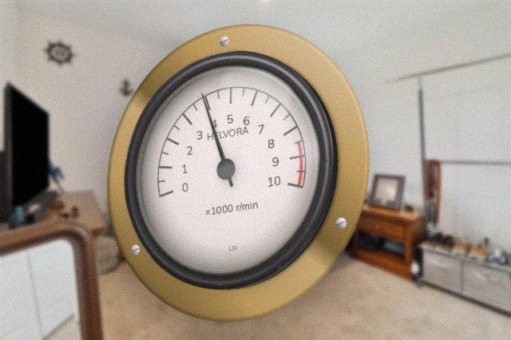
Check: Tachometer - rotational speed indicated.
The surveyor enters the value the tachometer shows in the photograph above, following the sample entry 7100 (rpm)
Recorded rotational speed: 4000 (rpm)
